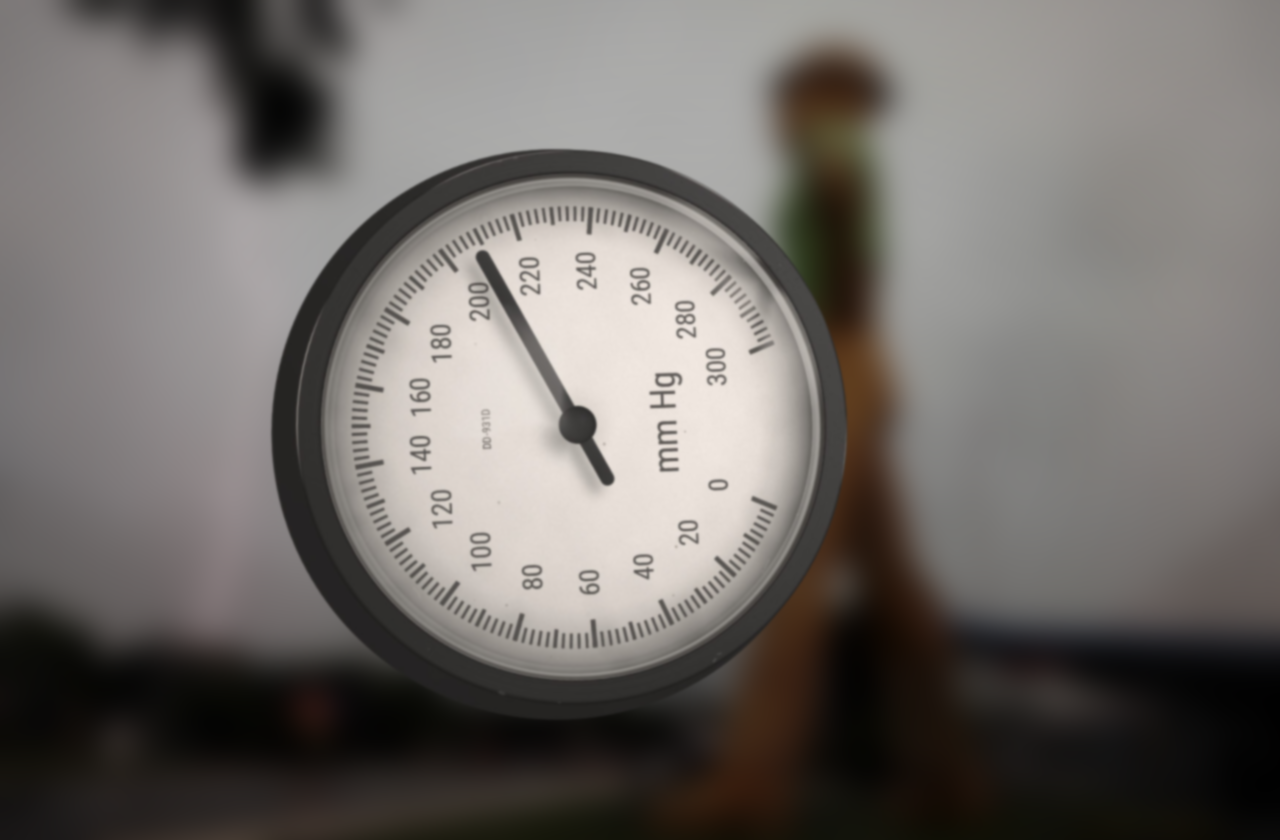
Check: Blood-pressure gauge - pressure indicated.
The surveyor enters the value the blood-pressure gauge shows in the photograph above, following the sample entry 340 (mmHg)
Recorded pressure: 208 (mmHg)
